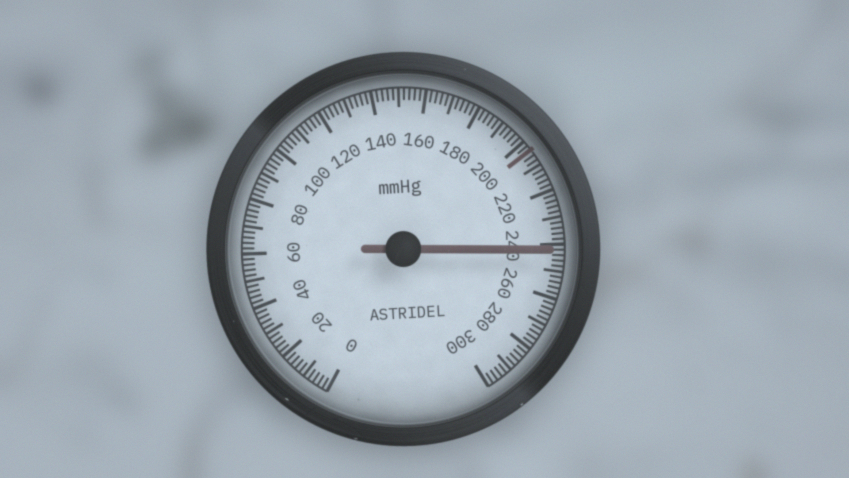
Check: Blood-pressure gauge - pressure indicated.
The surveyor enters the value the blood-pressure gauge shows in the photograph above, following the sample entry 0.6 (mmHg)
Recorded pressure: 242 (mmHg)
